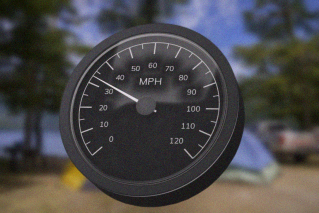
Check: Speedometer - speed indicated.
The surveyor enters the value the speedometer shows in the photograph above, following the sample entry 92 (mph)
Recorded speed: 32.5 (mph)
